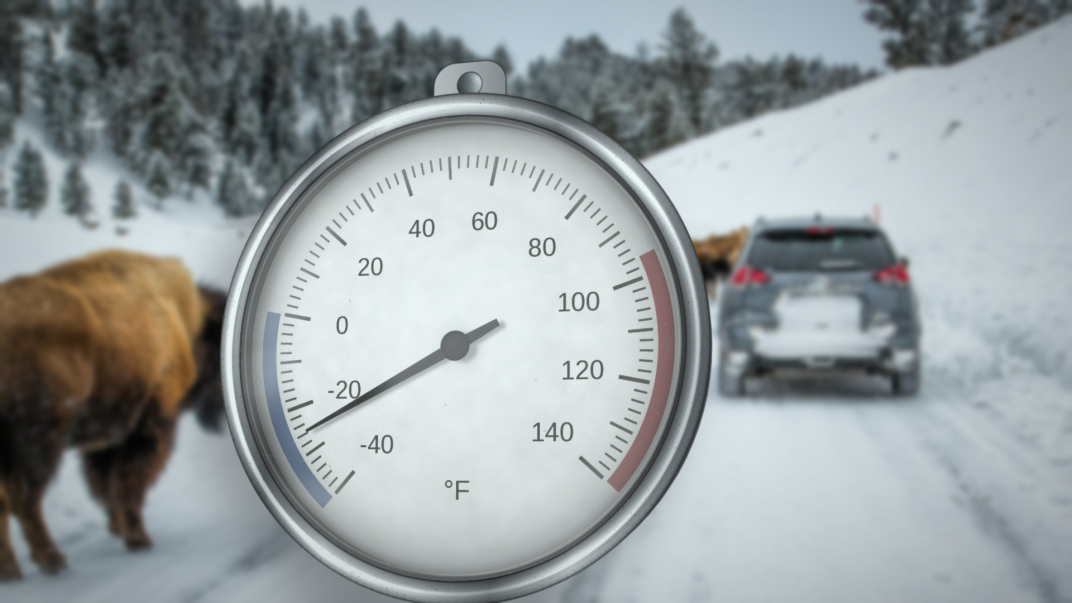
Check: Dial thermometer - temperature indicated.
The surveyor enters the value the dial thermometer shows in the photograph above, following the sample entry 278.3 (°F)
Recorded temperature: -26 (°F)
